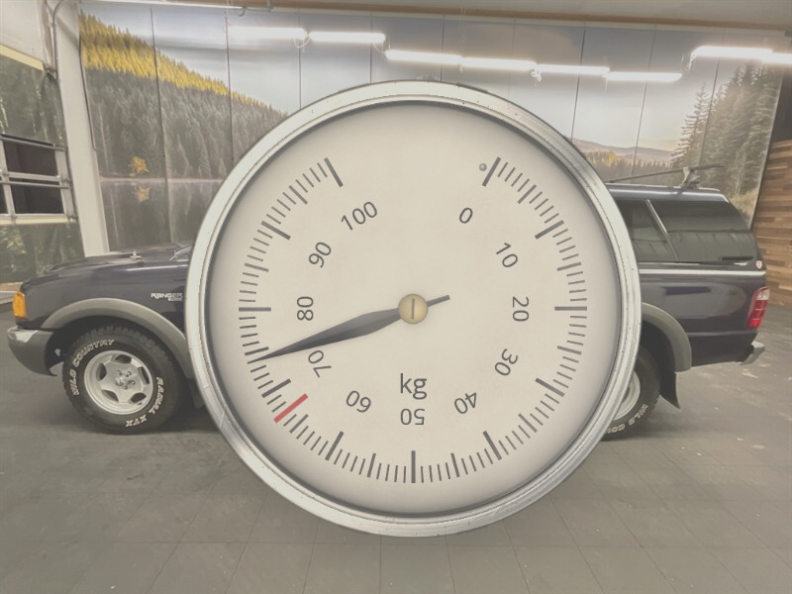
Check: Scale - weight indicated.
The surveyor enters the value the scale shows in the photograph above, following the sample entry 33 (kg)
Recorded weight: 74 (kg)
